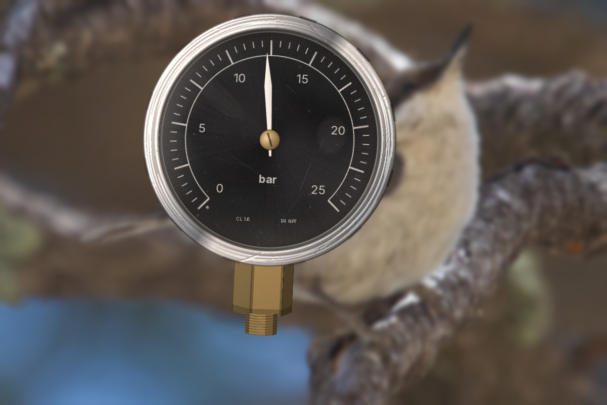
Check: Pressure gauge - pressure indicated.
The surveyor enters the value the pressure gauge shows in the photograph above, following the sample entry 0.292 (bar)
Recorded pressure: 12.25 (bar)
